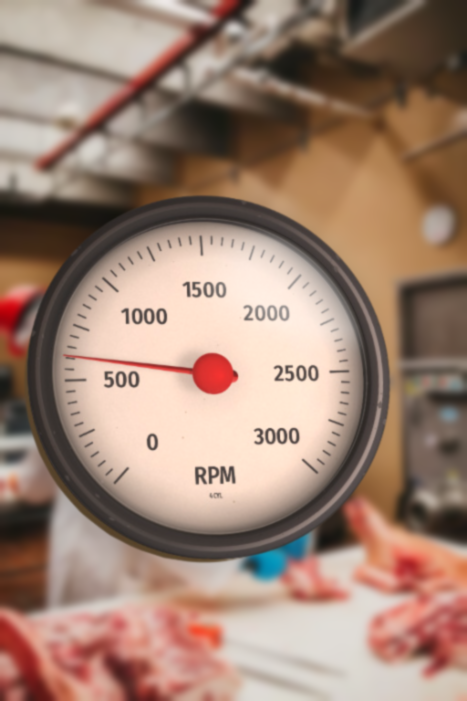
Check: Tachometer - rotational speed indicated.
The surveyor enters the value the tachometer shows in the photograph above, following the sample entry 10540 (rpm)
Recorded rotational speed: 600 (rpm)
